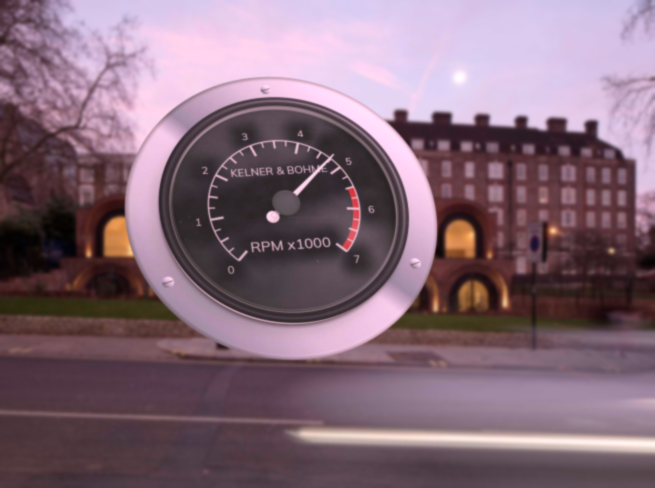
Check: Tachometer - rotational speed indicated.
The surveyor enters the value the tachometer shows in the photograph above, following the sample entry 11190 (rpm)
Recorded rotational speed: 4750 (rpm)
